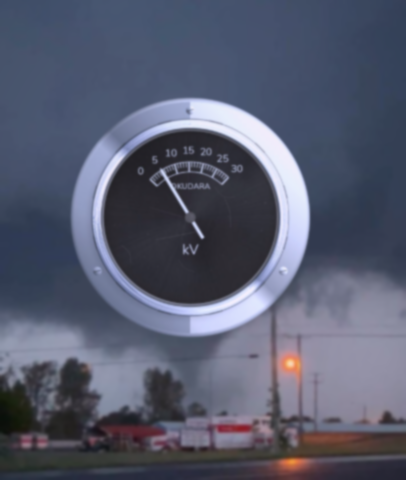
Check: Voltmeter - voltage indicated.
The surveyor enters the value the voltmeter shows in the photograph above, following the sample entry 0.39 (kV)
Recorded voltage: 5 (kV)
